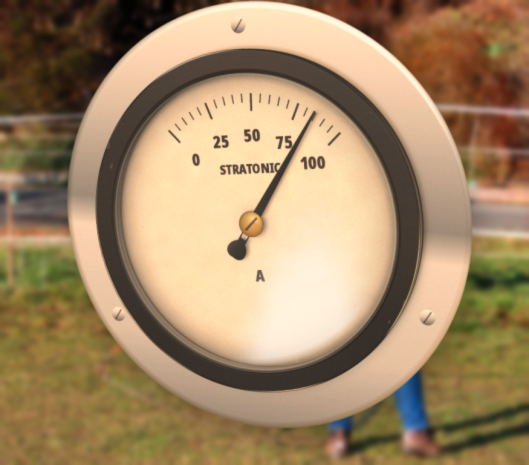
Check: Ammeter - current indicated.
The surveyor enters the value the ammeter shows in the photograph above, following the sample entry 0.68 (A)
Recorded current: 85 (A)
